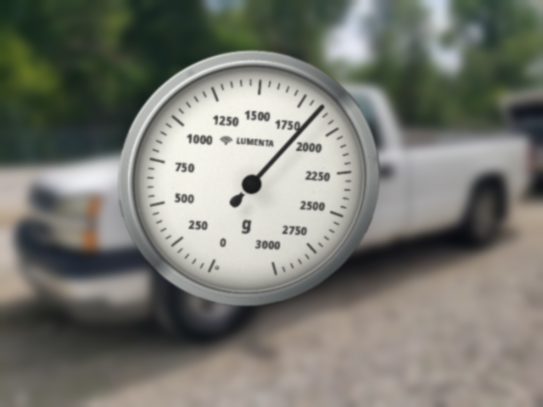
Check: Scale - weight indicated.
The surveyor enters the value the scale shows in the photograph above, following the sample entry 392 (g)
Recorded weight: 1850 (g)
